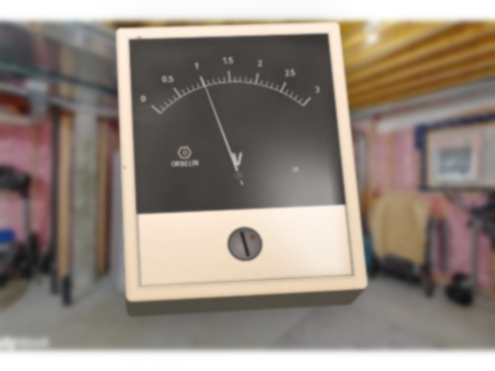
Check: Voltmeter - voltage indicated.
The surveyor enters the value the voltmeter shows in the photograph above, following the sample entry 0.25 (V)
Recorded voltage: 1 (V)
